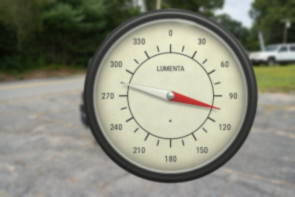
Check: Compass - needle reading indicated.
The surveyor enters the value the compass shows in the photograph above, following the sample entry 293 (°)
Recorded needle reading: 105 (°)
